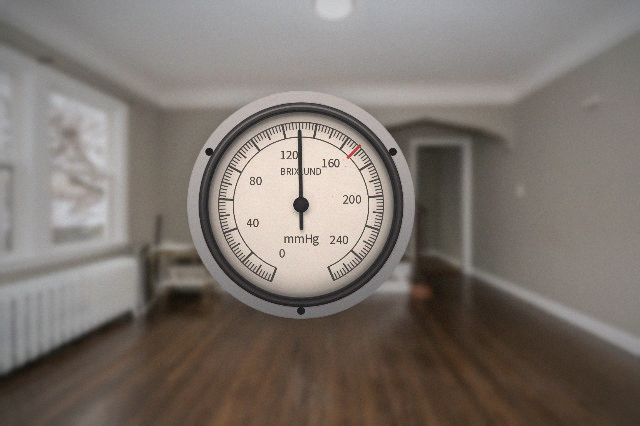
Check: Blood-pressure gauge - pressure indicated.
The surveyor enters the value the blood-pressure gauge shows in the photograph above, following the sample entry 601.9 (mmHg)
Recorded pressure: 130 (mmHg)
